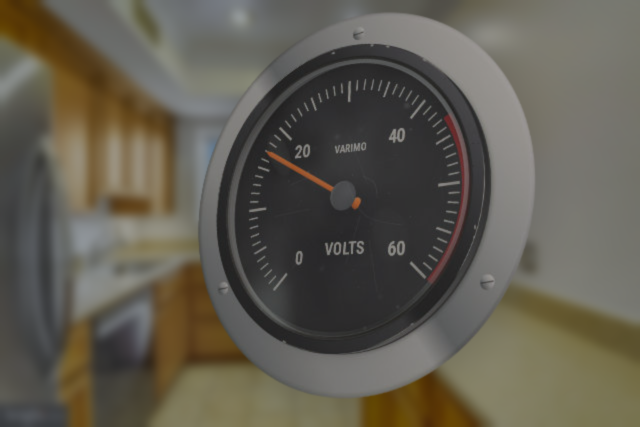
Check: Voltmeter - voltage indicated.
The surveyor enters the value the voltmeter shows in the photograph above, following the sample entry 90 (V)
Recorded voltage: 17 (V)
